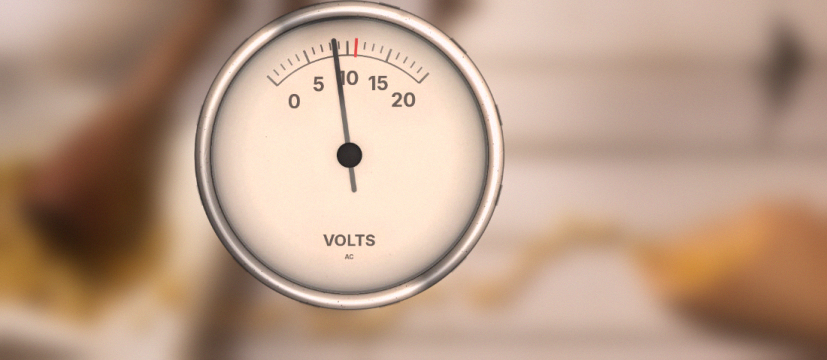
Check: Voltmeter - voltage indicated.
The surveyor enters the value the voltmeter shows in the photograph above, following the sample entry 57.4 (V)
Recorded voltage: 8.5 (V)
